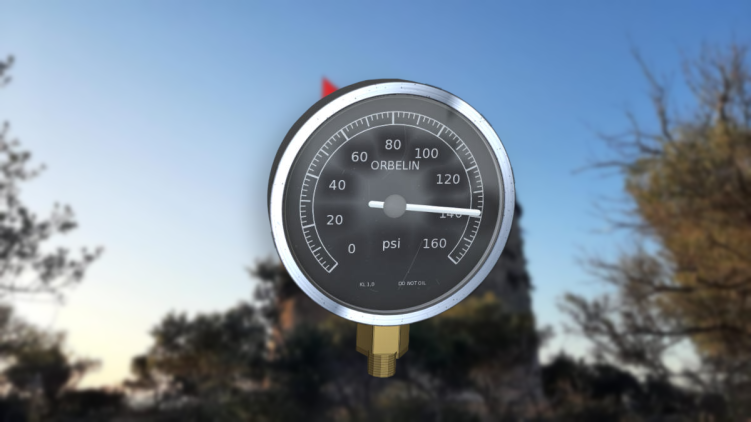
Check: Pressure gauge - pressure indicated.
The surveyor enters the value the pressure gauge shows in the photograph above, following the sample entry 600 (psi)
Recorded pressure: 138 (psi)
